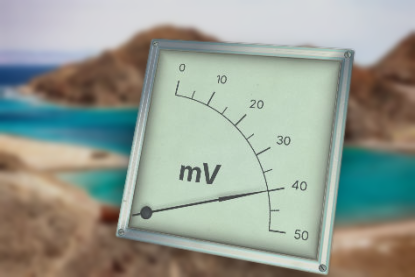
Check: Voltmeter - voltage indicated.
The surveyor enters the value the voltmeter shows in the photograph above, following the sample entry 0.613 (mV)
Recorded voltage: 40 (mV)
